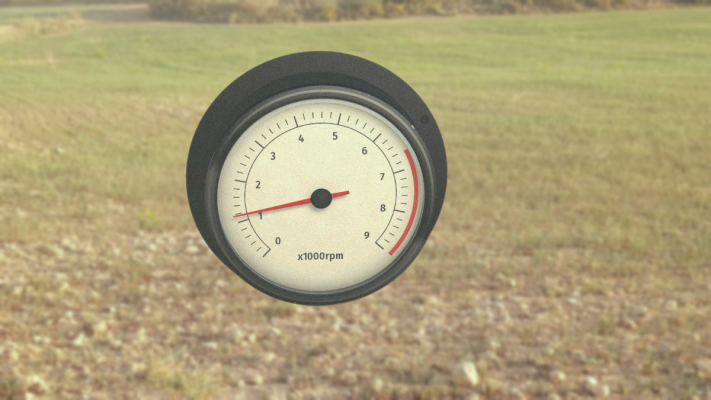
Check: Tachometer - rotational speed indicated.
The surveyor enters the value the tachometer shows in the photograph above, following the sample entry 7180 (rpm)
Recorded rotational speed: 1200 (rpm)
